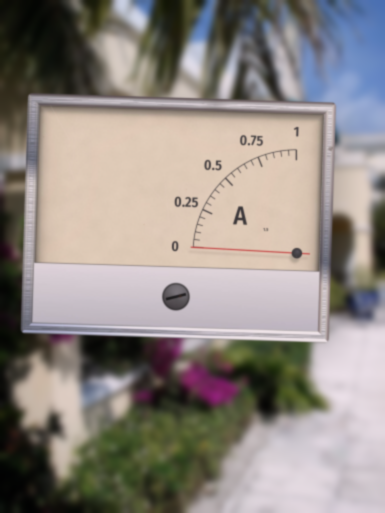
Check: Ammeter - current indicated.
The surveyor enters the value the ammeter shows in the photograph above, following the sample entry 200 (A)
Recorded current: 0 (A)
